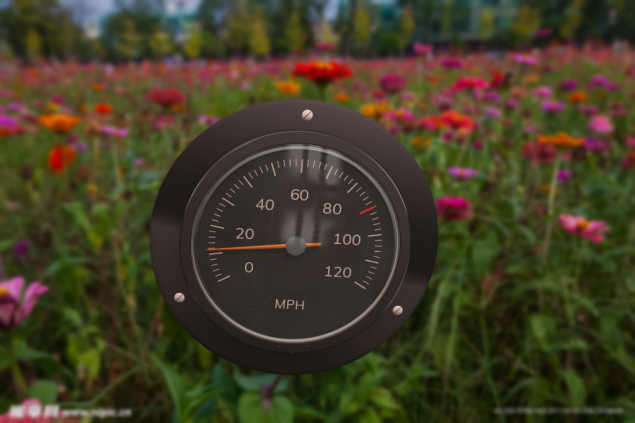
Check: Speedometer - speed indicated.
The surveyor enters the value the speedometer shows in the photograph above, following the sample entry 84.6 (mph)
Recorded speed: 12 (mph)
